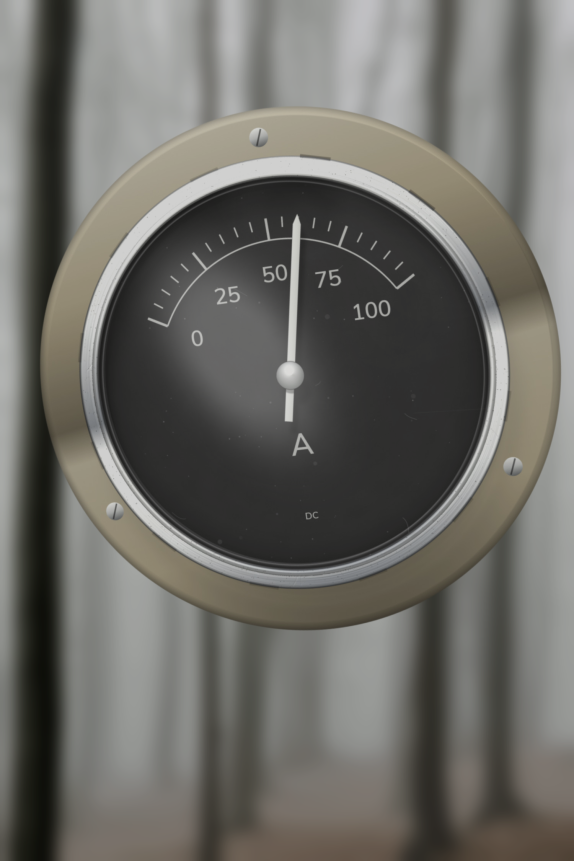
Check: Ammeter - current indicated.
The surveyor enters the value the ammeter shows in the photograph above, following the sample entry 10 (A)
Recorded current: 60 (A)
